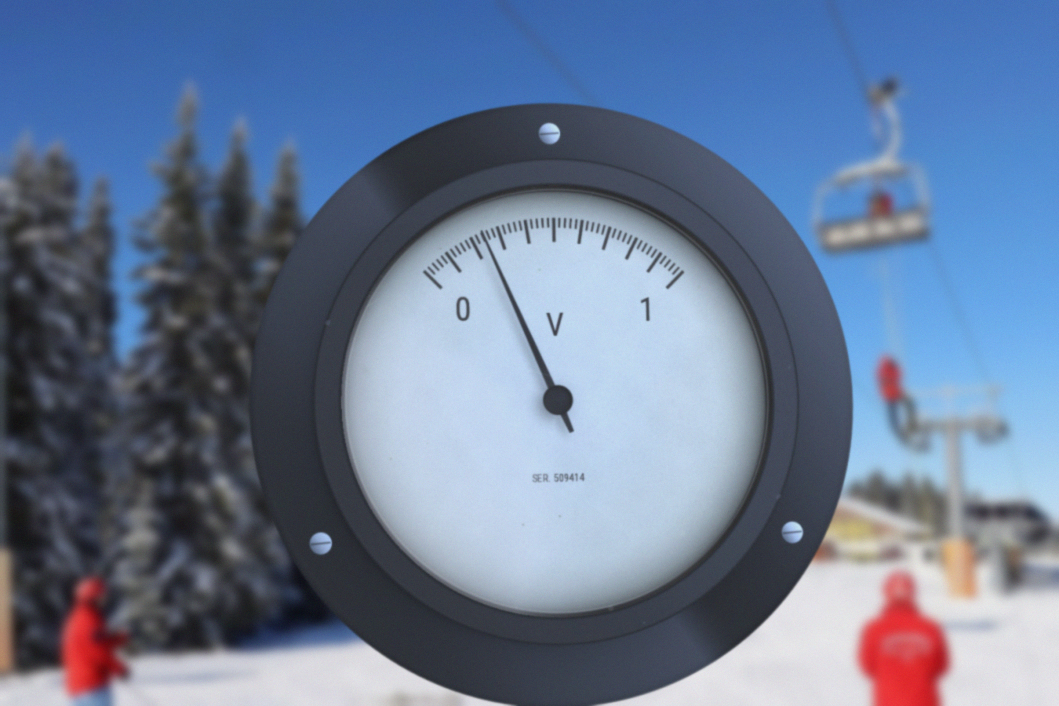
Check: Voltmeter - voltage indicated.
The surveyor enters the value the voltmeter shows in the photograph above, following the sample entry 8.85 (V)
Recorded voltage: 0.24 (V)
